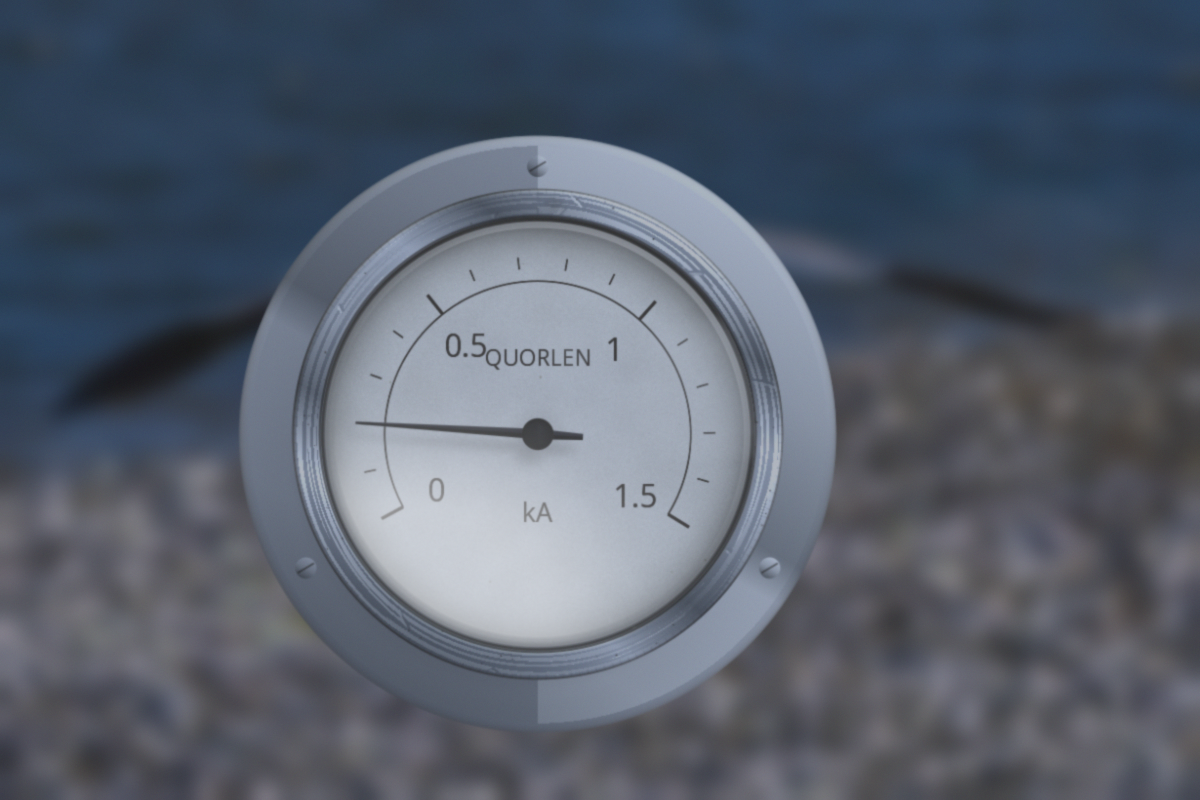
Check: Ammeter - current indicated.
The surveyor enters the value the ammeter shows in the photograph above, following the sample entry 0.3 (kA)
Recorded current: 0.2 (kA)
